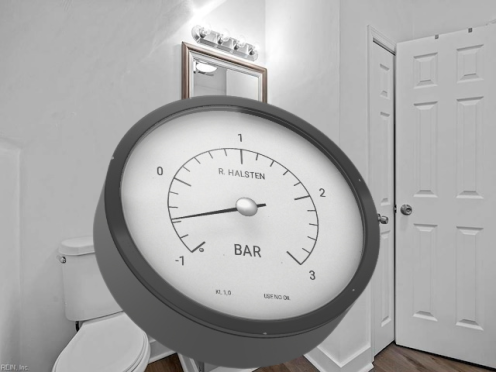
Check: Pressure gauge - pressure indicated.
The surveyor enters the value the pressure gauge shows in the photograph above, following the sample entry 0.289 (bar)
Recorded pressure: -0.6 (bar)
